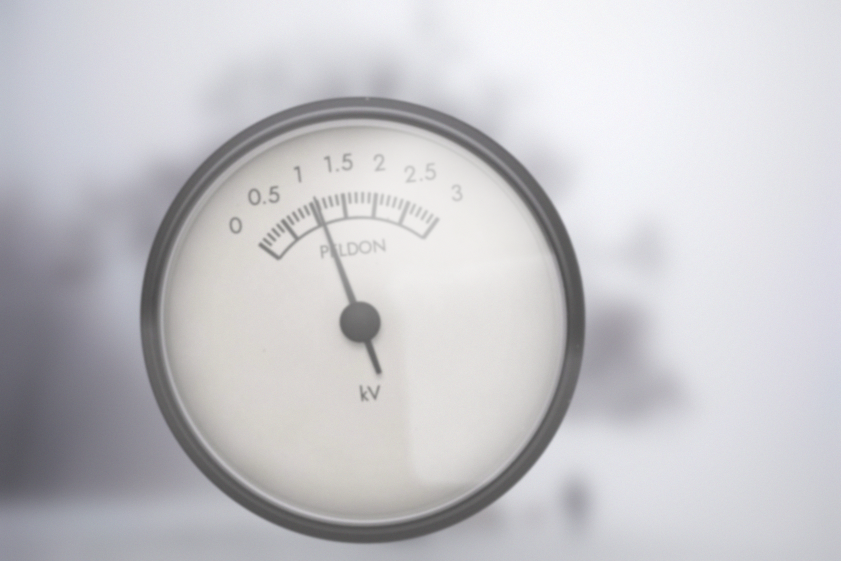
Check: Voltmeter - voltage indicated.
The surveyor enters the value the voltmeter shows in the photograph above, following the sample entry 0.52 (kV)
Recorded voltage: 1.1 (kV)
